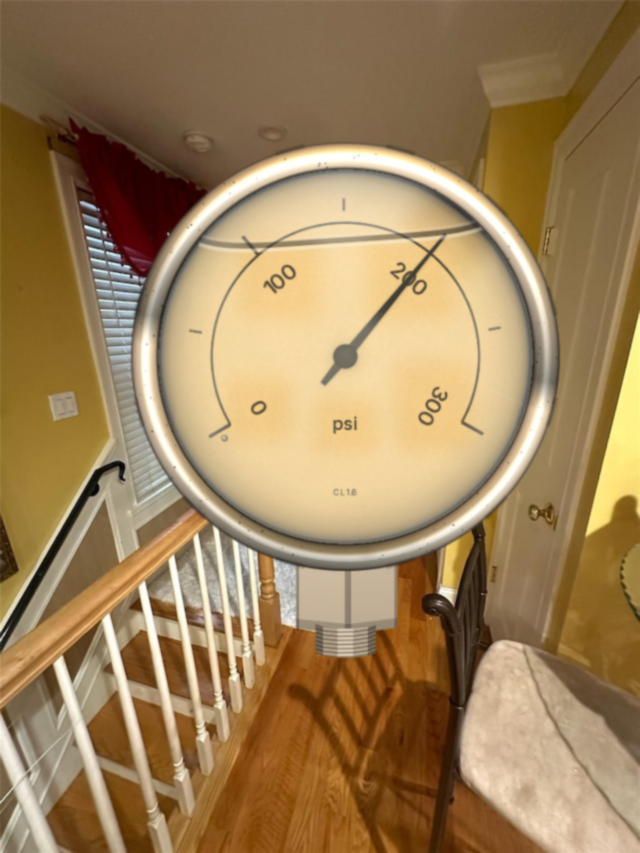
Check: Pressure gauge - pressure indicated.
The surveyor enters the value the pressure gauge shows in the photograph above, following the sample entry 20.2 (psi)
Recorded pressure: 200 (psi)
